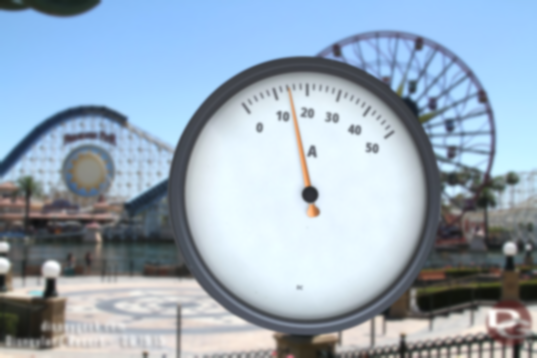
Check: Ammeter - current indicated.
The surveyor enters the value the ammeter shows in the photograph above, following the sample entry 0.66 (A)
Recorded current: 14 (A)
